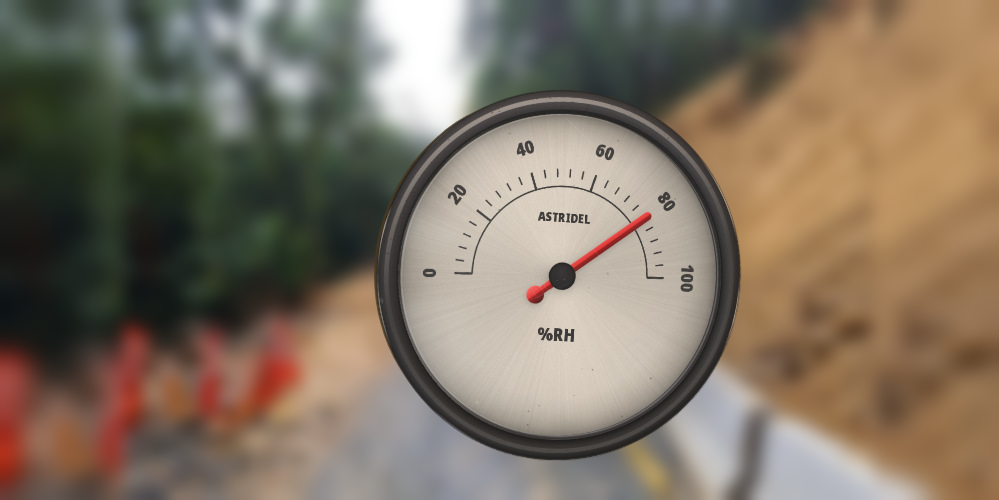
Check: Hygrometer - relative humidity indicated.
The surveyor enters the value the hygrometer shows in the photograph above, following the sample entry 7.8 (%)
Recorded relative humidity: 80 (%)
